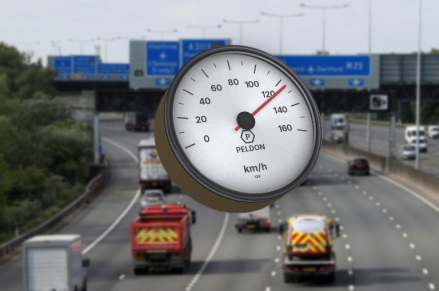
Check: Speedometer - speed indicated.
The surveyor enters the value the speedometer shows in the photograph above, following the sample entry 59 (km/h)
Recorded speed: 125 (km/h)
